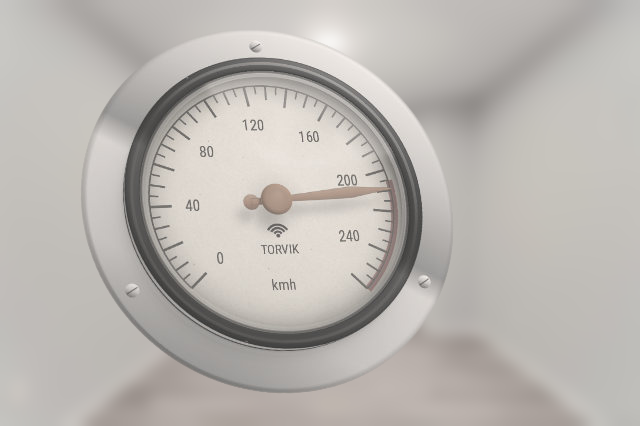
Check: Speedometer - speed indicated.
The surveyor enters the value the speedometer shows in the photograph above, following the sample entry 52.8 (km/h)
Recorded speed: 210 (km/h)
